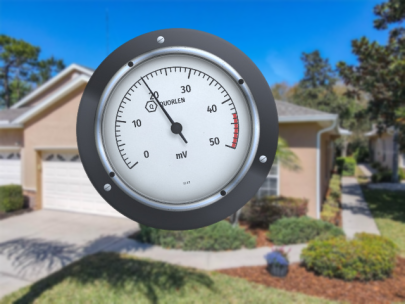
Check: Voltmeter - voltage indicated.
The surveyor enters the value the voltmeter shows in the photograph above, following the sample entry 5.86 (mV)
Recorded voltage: 20 (mV)
